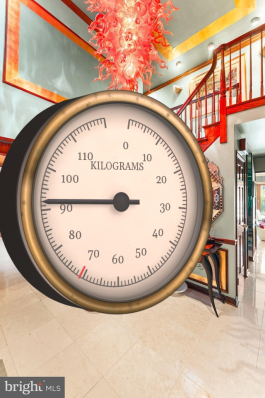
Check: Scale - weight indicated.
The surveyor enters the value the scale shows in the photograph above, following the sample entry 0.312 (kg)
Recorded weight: 92 (kg)
